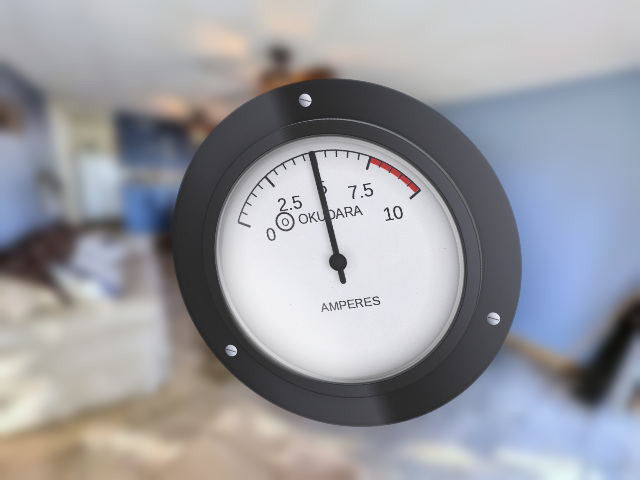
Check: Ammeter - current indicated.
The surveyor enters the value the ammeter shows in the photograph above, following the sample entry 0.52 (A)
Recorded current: 5 (A)
